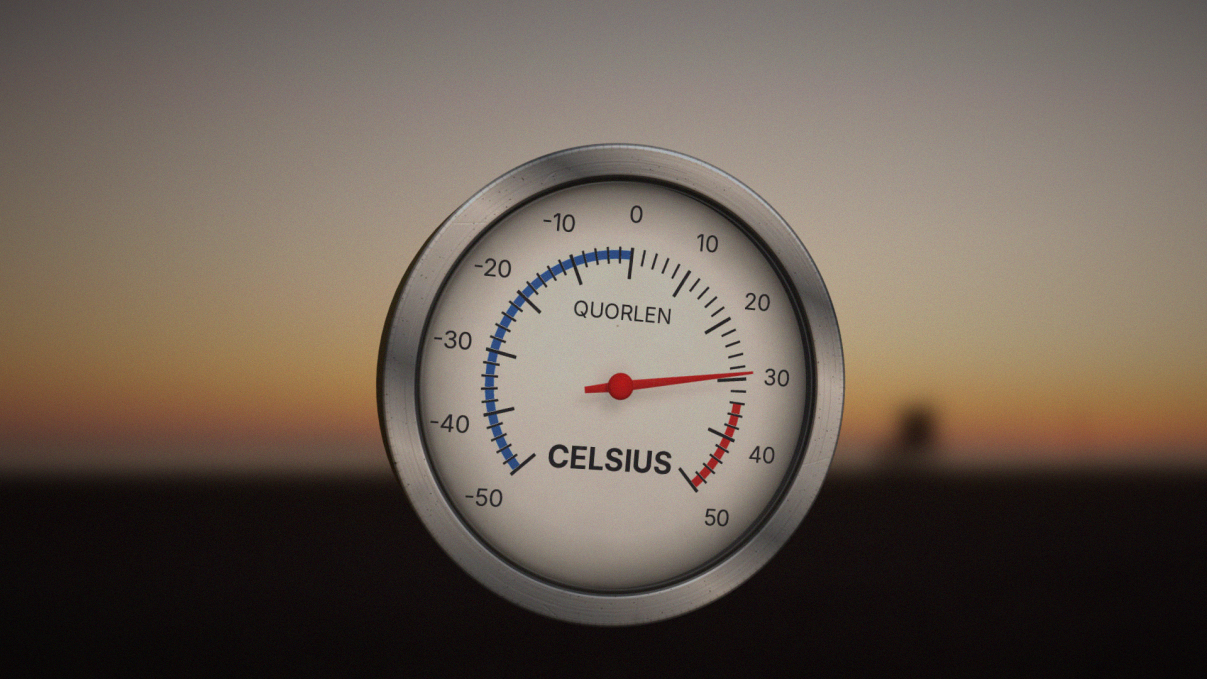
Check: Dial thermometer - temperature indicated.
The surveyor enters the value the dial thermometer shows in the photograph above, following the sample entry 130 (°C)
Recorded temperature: 29 (°C)
